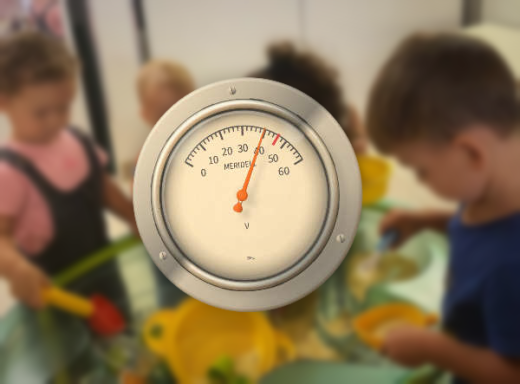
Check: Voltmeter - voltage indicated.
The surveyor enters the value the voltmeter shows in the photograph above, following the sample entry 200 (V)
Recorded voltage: 40 (V)
